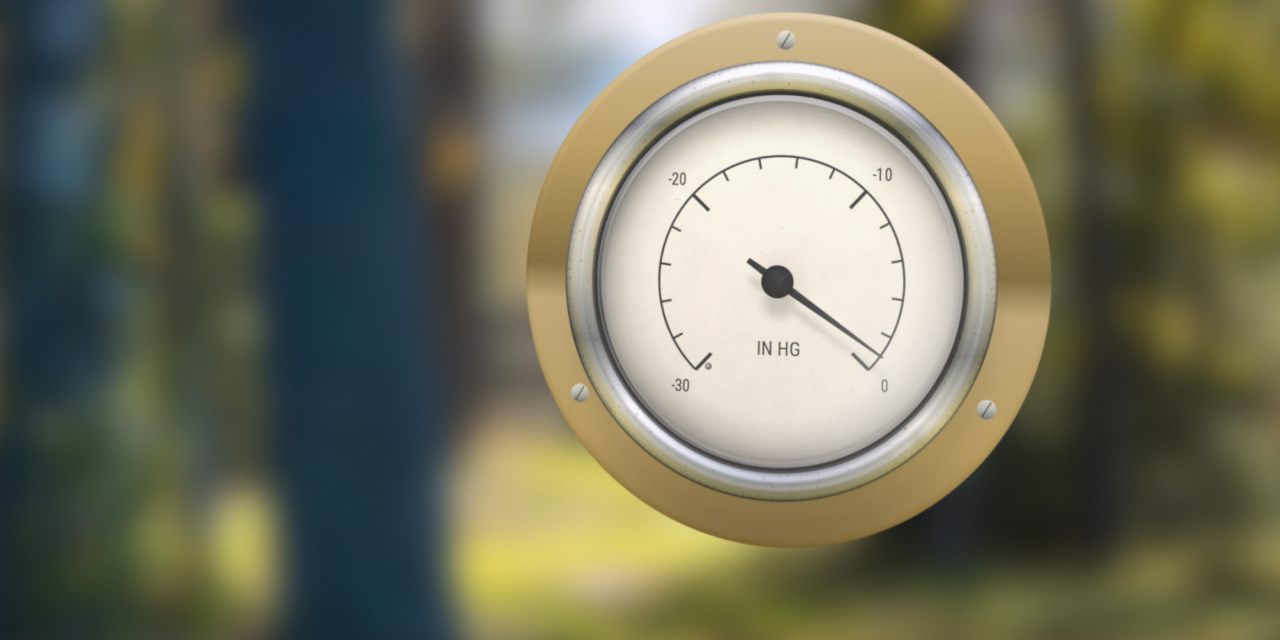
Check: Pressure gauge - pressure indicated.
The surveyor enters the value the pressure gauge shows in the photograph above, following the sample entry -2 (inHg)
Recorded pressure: -1 (inHg)
